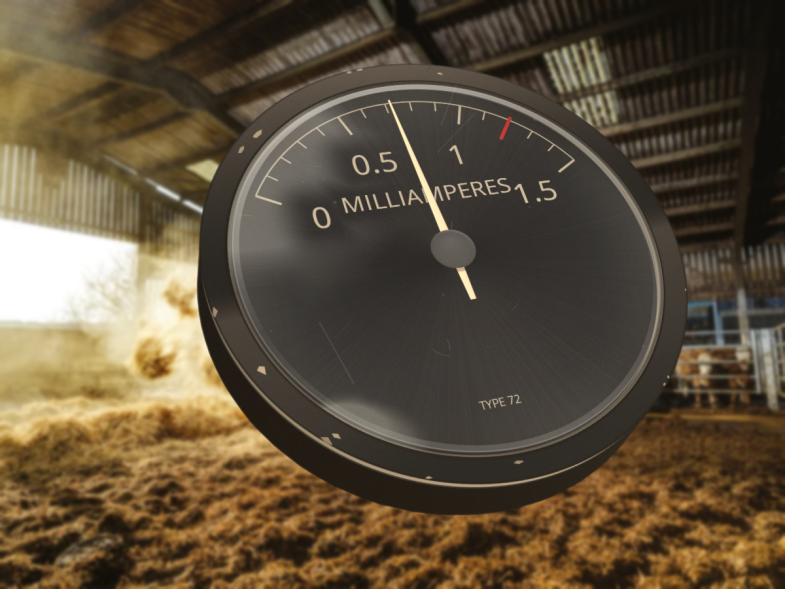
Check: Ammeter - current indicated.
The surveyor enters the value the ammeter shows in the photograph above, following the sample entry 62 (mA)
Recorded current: 0.7 (mA)
